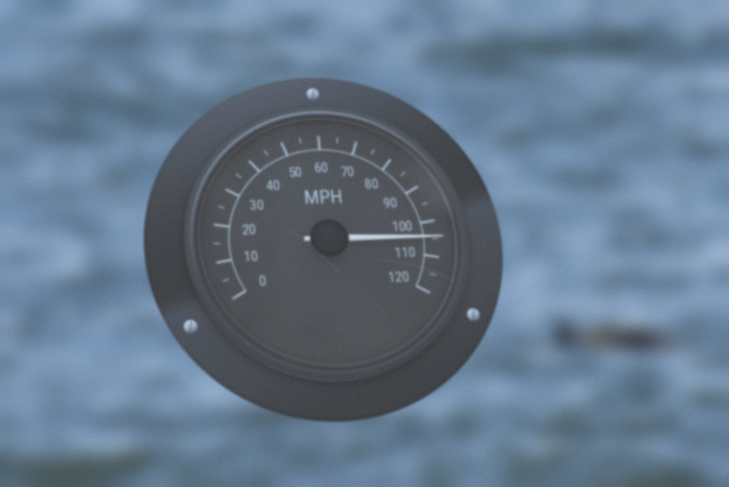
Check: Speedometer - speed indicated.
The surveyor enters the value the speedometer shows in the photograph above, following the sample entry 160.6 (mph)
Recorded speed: 105 (mph)
